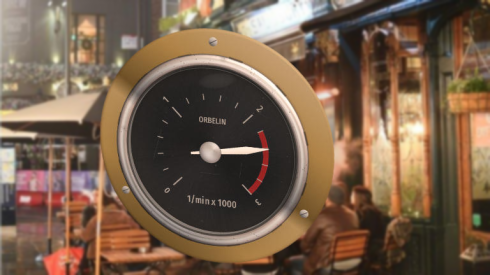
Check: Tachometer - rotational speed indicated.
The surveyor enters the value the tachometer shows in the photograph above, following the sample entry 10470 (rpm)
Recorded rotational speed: 2400 (rpm)
